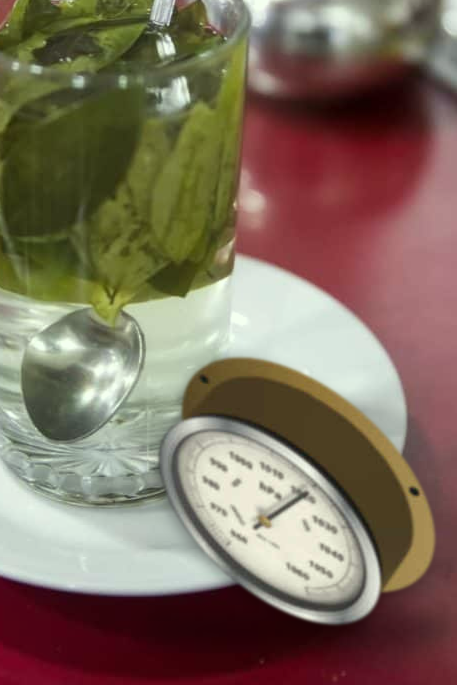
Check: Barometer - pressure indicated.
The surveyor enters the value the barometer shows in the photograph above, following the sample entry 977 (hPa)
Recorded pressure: 1020 (hPa)
